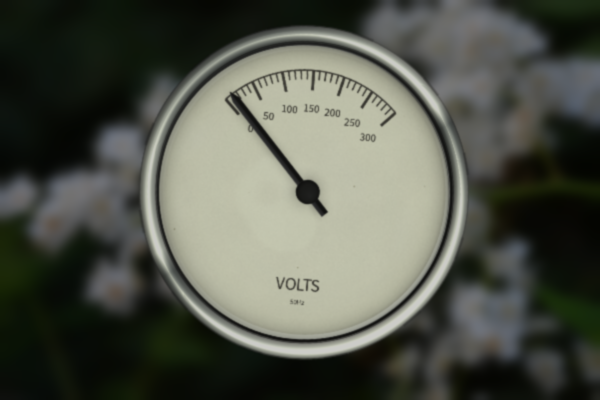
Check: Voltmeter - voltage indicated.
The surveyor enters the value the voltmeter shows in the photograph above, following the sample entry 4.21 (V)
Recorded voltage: 10 (V)
